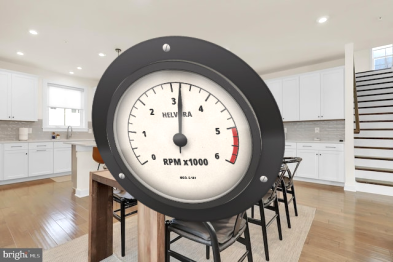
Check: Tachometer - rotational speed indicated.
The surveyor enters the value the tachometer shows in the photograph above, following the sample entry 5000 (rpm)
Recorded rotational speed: 3250 (rpm)
